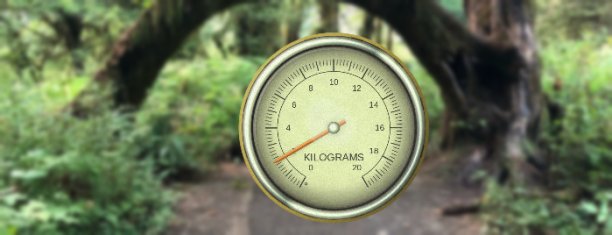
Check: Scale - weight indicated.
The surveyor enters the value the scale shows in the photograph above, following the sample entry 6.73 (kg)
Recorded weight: 2 (kg)
